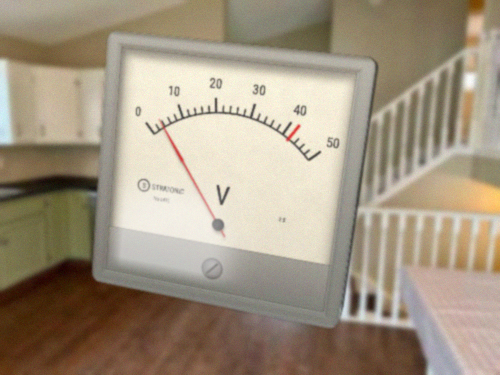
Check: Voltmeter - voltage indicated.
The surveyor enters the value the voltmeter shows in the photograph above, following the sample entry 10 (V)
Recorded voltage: 4 (V)
